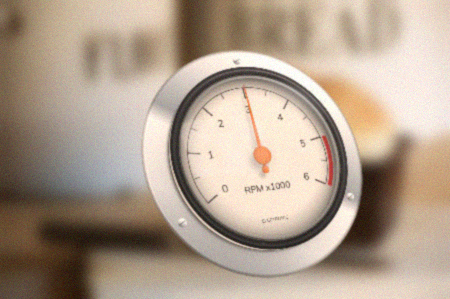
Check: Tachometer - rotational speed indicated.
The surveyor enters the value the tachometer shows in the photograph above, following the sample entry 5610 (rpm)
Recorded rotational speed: 3000 (rpm)
